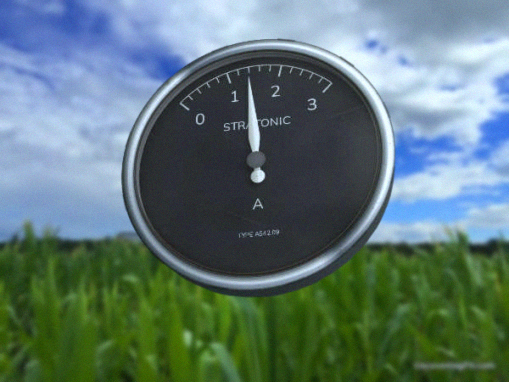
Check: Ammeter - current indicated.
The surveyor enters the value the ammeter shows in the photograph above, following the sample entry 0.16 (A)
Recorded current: 1.4 (A)
